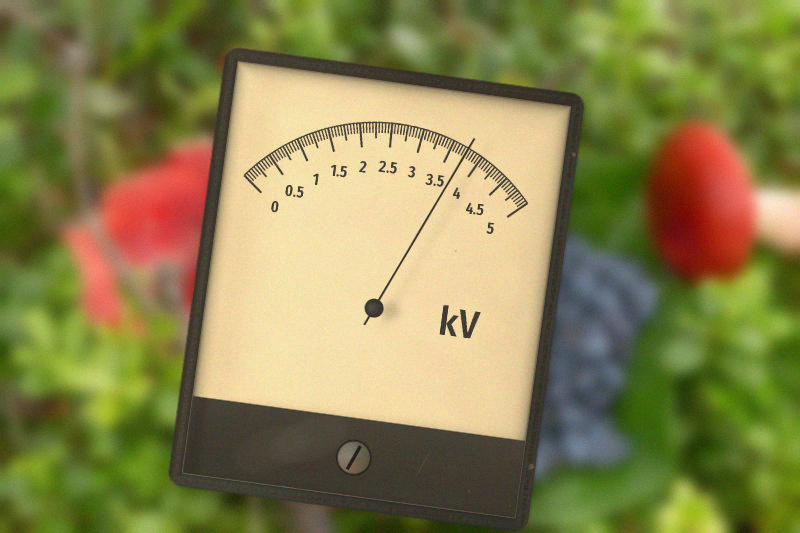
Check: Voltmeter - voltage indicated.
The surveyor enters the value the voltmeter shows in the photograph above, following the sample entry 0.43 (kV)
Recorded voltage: 3.75 (kV)
